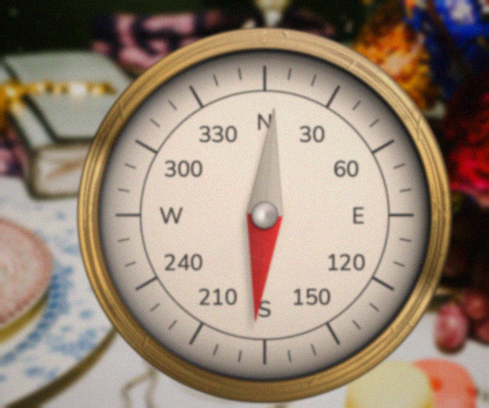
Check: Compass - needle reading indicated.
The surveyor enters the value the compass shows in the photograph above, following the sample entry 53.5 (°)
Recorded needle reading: 185 (°)
